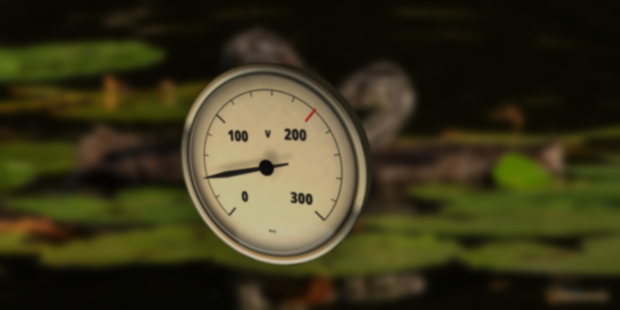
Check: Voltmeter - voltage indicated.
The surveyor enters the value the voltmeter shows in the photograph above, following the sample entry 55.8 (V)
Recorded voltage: 40 (V)
